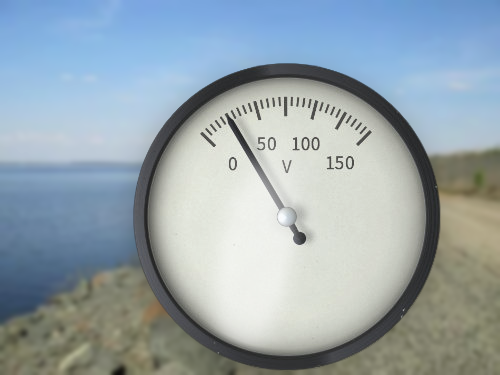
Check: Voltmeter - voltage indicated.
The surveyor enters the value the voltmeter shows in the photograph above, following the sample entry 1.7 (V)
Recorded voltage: 25 (V)
